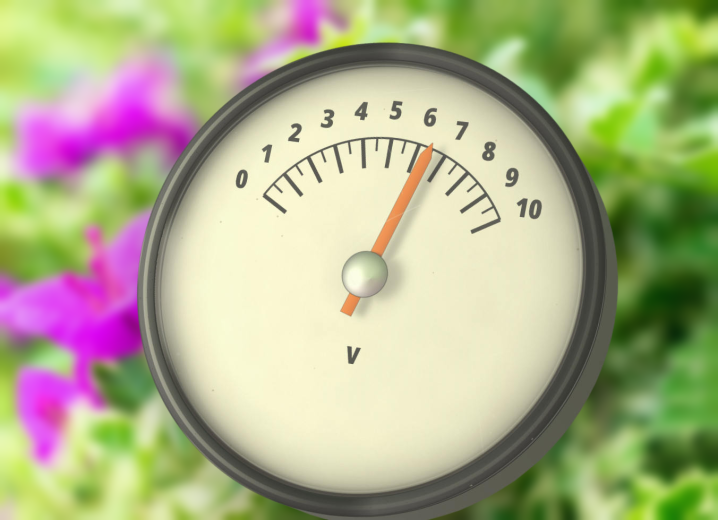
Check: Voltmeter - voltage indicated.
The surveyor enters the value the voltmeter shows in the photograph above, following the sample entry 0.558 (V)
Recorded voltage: 6.5 (V)
